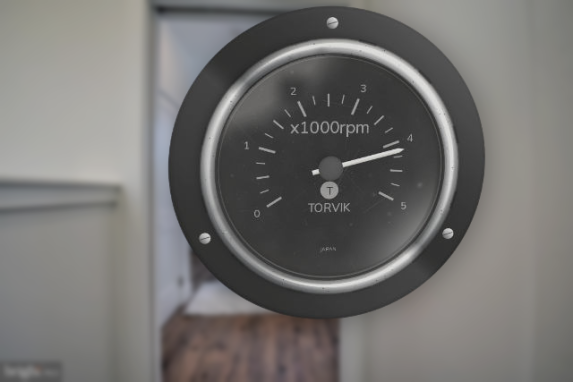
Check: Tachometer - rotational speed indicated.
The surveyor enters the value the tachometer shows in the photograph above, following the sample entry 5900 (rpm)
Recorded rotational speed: 4125 (rpm)
